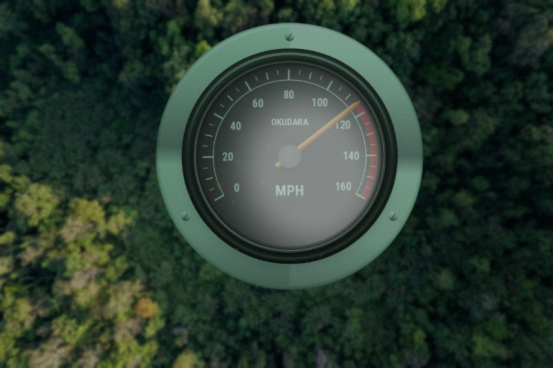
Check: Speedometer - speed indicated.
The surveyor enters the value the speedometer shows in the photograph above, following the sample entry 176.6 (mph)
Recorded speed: 115 (mph)
